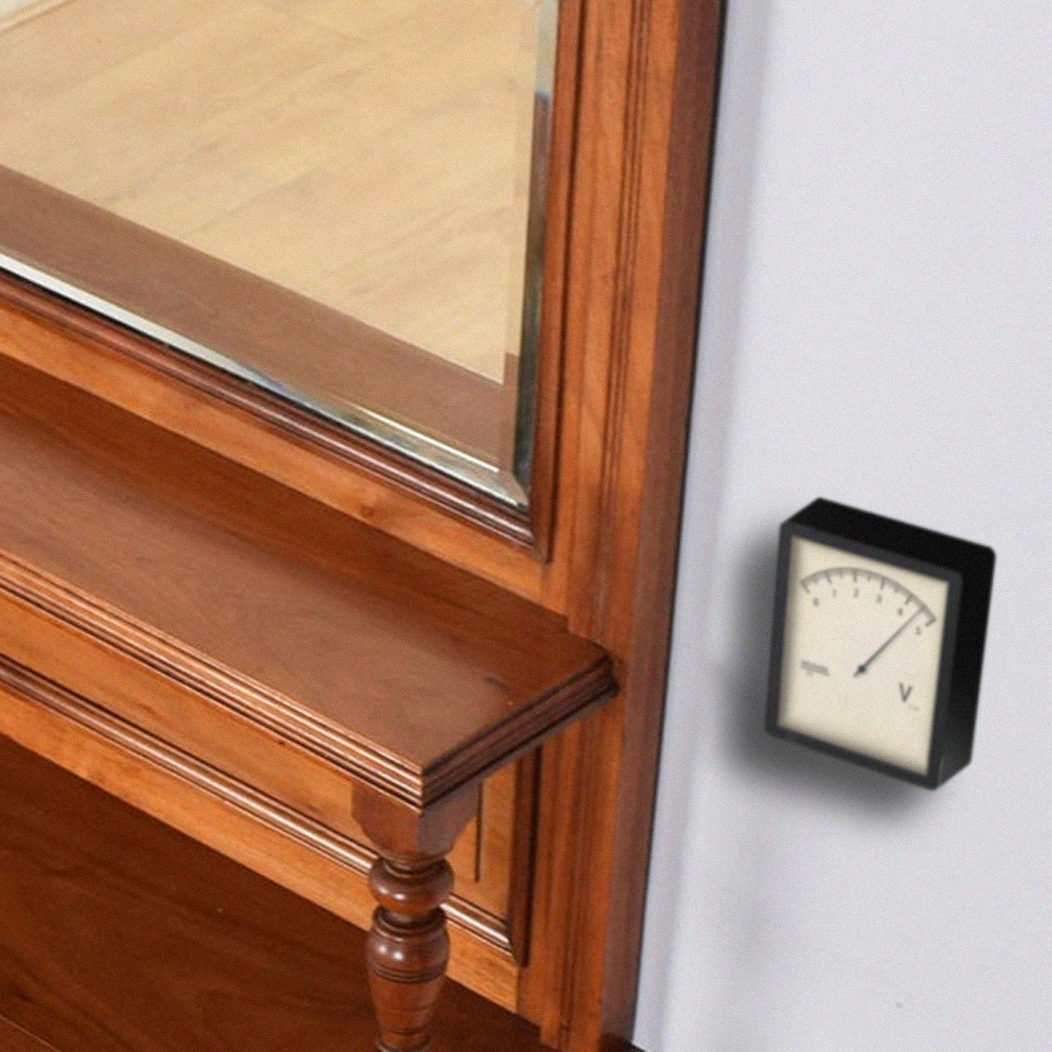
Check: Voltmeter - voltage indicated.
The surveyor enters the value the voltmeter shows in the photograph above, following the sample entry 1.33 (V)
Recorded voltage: 4.5 (V)
